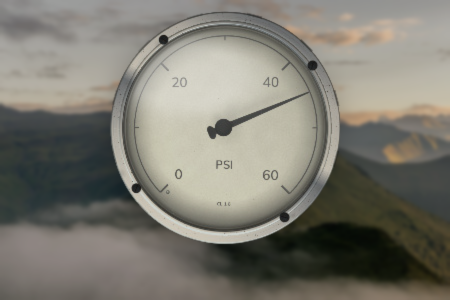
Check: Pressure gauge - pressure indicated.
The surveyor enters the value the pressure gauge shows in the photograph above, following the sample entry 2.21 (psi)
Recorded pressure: 45 (psi)
